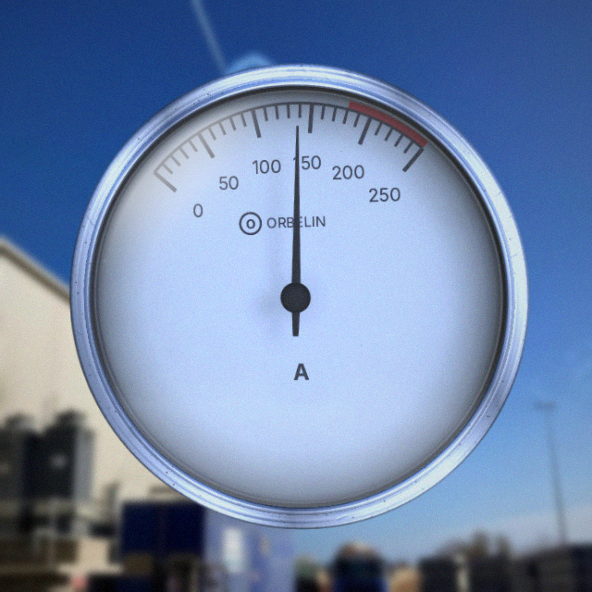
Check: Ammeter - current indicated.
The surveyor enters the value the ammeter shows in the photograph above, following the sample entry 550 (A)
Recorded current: 140 (A)
